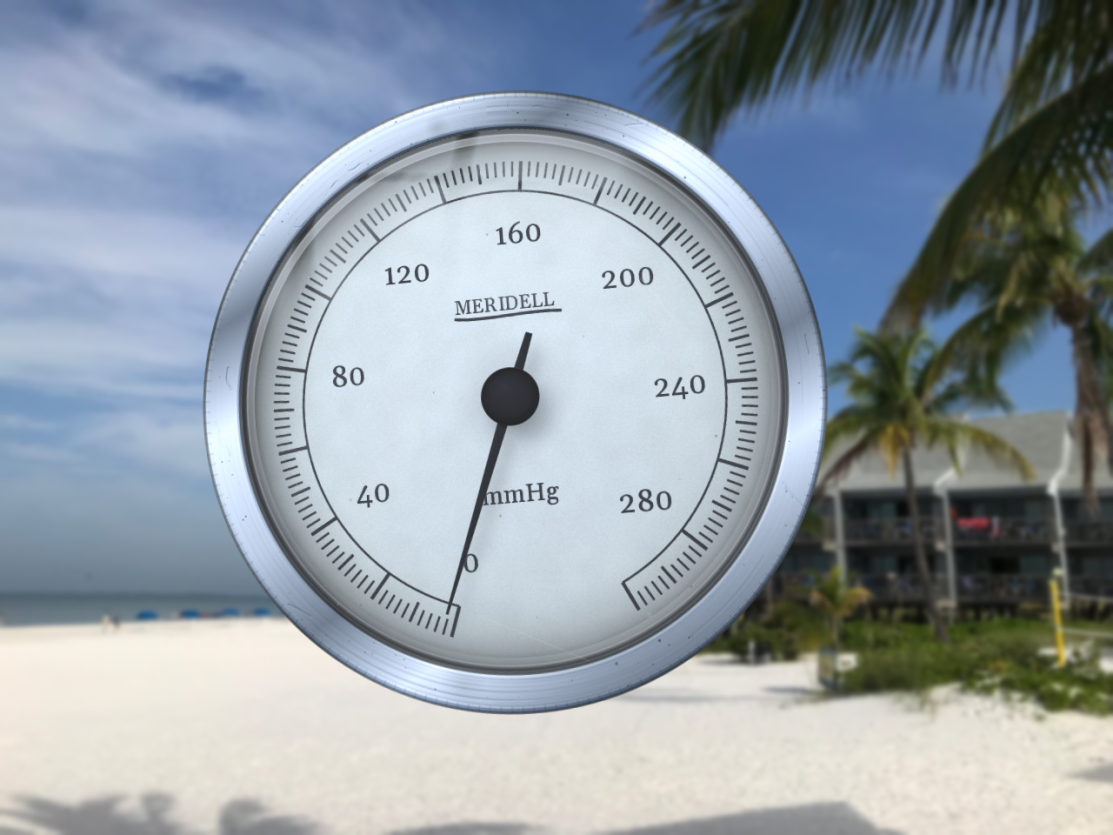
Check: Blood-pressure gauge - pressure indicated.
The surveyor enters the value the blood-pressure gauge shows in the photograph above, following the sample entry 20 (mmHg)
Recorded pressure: 2 (mmHg)
